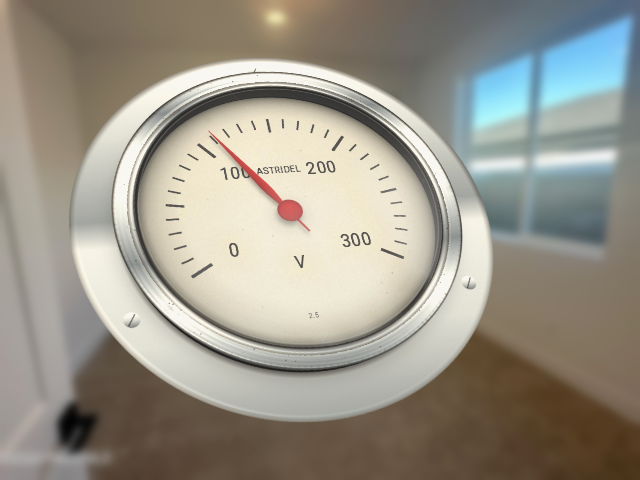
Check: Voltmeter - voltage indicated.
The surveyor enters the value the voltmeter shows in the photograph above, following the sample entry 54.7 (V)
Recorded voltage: 110 (V)
